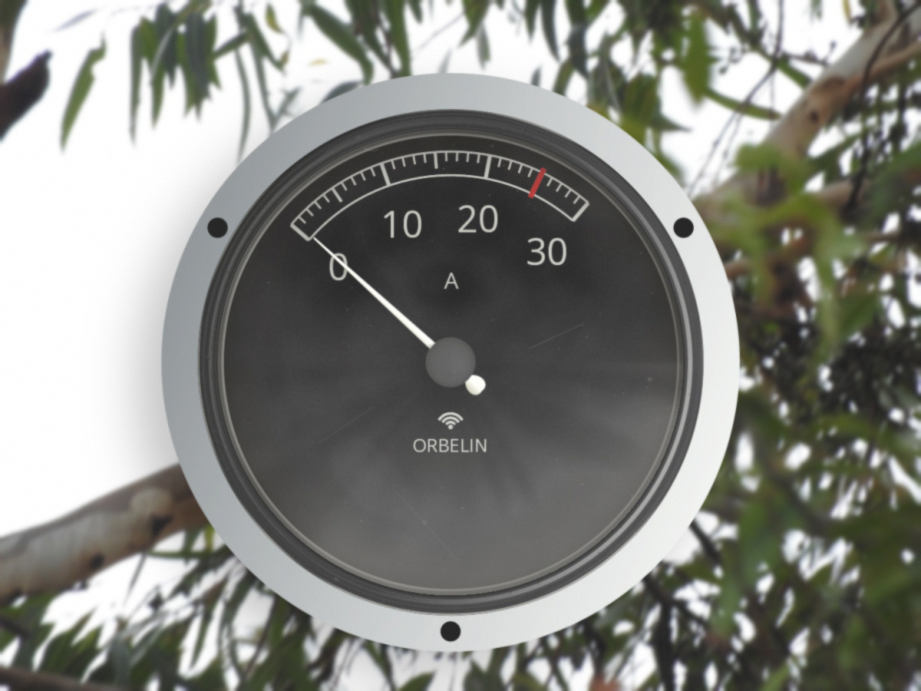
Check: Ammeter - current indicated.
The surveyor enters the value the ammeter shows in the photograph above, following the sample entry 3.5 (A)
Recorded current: 0.5 (A)
